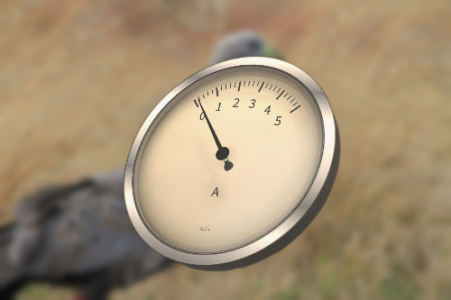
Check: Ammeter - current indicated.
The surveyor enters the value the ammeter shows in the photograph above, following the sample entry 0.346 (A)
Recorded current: 0.2 (A)
